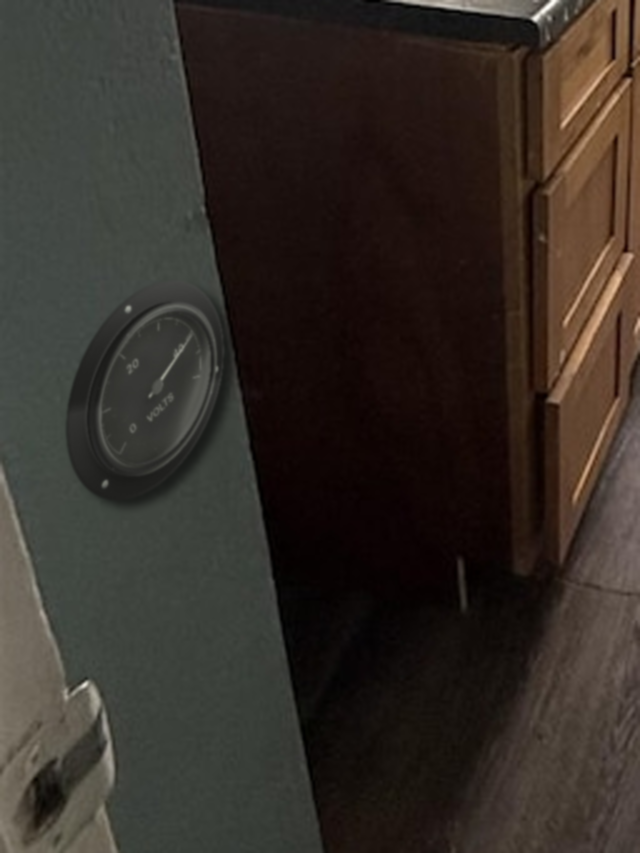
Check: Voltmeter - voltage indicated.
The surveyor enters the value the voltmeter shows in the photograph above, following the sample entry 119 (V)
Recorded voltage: 40 (V)
